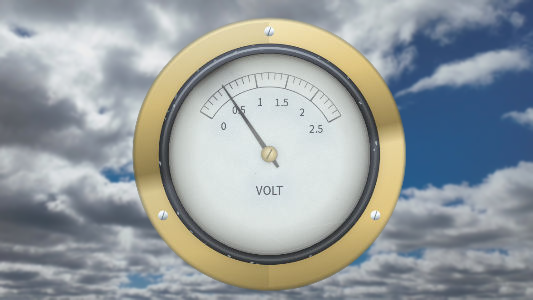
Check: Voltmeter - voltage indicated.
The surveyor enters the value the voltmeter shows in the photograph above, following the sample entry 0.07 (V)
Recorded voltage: 0.5 (V)
